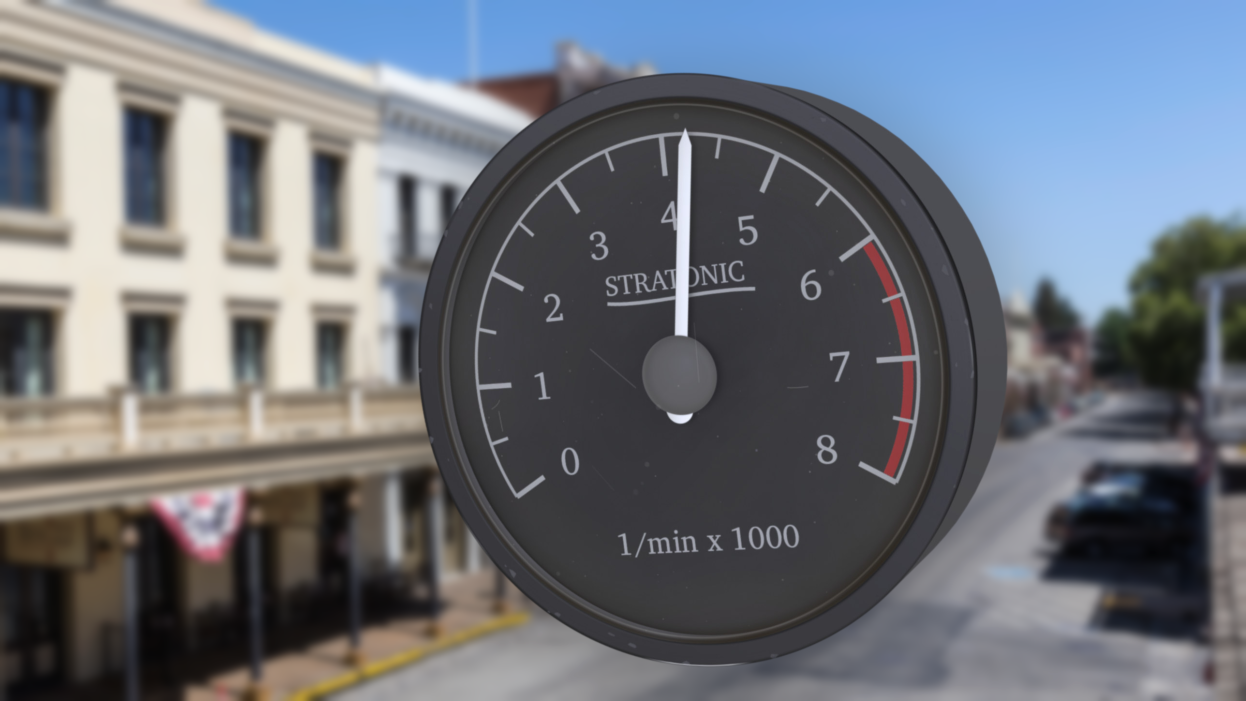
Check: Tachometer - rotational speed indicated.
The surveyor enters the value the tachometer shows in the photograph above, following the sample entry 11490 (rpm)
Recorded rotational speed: 4250 (rpm)
